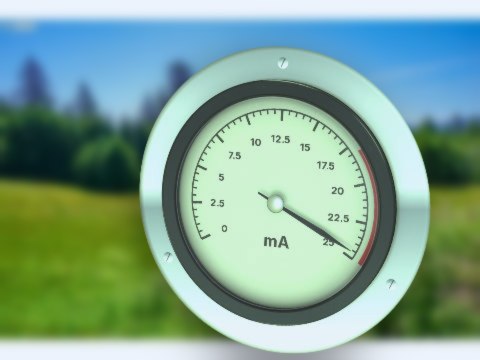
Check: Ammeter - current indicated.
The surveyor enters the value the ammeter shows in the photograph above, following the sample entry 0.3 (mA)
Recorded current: 24.5 (mA)
